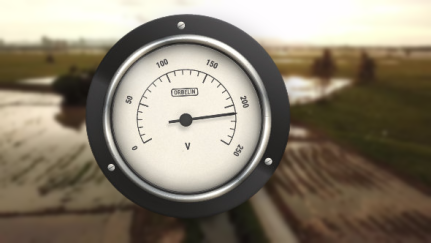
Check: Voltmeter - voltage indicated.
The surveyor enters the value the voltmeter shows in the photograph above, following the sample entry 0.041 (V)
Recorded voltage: 210 (V)
